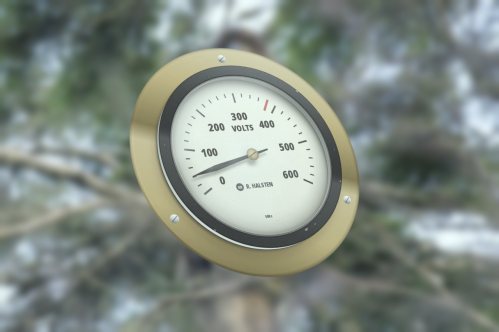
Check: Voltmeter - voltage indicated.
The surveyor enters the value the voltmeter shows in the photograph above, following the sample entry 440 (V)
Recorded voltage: 40 (V)
